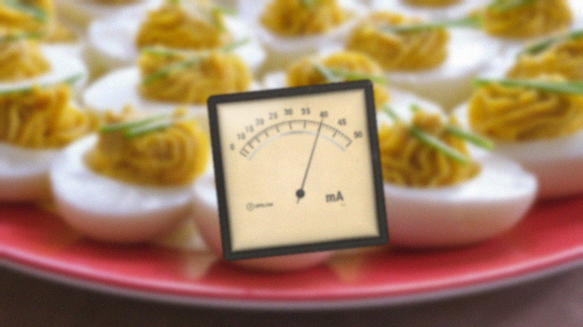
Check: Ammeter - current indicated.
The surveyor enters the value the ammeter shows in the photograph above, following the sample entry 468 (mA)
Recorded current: 40 (mA)
